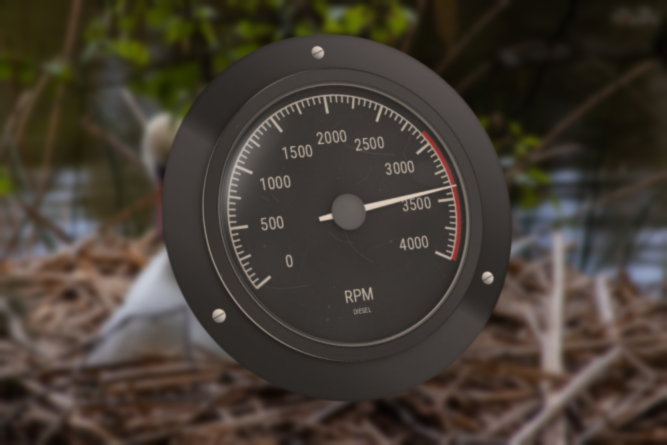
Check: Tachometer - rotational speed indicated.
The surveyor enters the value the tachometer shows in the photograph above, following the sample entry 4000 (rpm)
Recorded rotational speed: 3400 (rpm)
